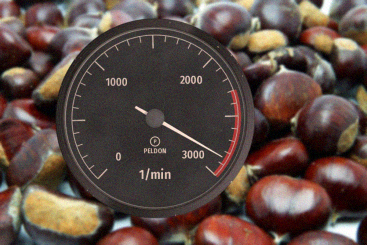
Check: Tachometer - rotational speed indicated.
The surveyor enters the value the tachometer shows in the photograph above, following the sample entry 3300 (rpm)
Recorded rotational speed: 2850 (rpm)
